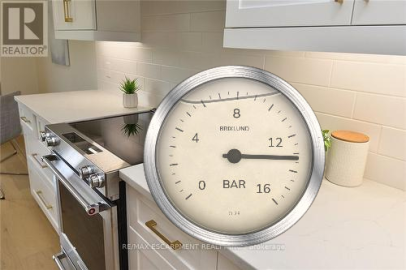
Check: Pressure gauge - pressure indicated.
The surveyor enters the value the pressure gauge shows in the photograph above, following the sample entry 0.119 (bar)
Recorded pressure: 13.25 (bar)
